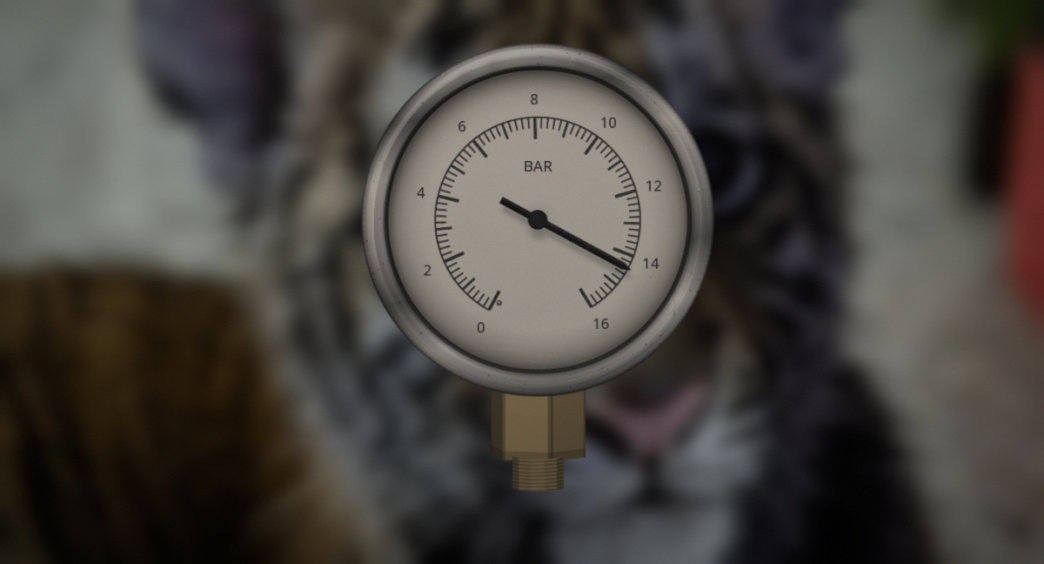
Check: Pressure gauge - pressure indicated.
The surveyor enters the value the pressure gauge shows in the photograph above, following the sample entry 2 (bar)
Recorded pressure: 14.4 (bar)
